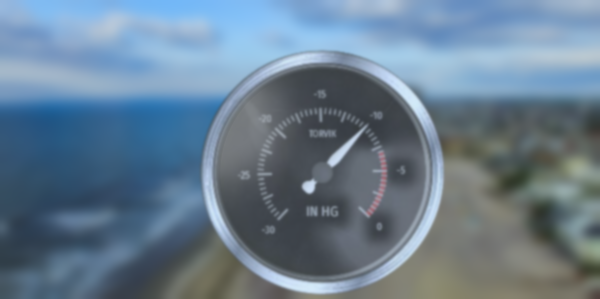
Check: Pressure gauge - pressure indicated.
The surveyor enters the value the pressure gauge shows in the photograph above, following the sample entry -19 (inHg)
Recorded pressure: -10 (inHg)
